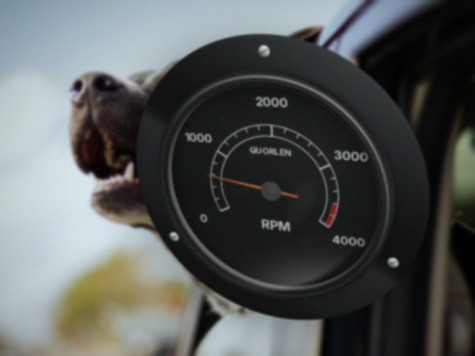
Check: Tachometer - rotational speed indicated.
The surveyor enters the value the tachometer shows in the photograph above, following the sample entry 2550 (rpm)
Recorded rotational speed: 600 (rpm)
